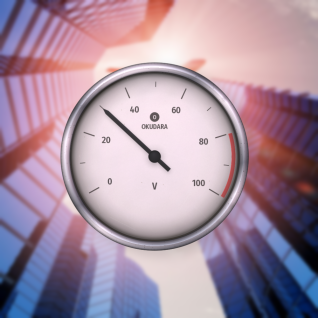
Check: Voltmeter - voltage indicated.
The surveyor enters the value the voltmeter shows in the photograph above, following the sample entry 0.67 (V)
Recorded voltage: 30 (V)
